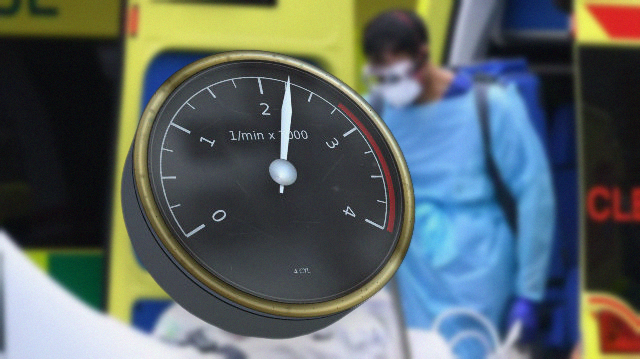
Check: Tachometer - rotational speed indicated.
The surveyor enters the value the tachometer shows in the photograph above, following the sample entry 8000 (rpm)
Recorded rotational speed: 2250 (rpm)
